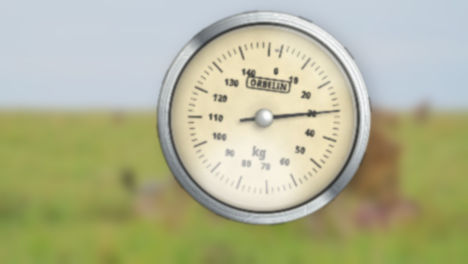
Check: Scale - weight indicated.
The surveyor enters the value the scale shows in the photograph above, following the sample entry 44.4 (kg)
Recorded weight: 30 (kg)
